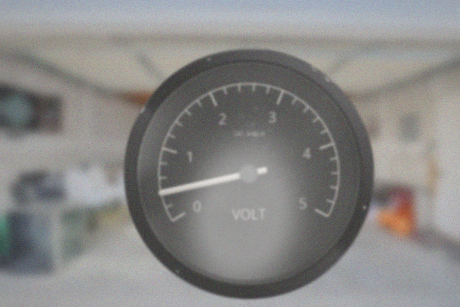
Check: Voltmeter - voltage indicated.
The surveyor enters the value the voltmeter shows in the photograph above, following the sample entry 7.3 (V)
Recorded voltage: 0.4 (V)
